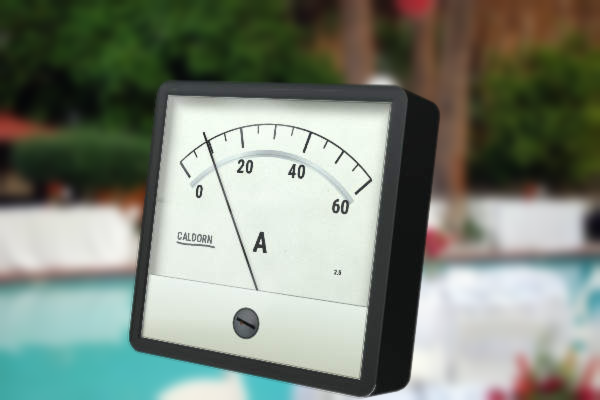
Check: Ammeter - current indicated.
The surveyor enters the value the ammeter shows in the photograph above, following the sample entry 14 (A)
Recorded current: 10 (A)
